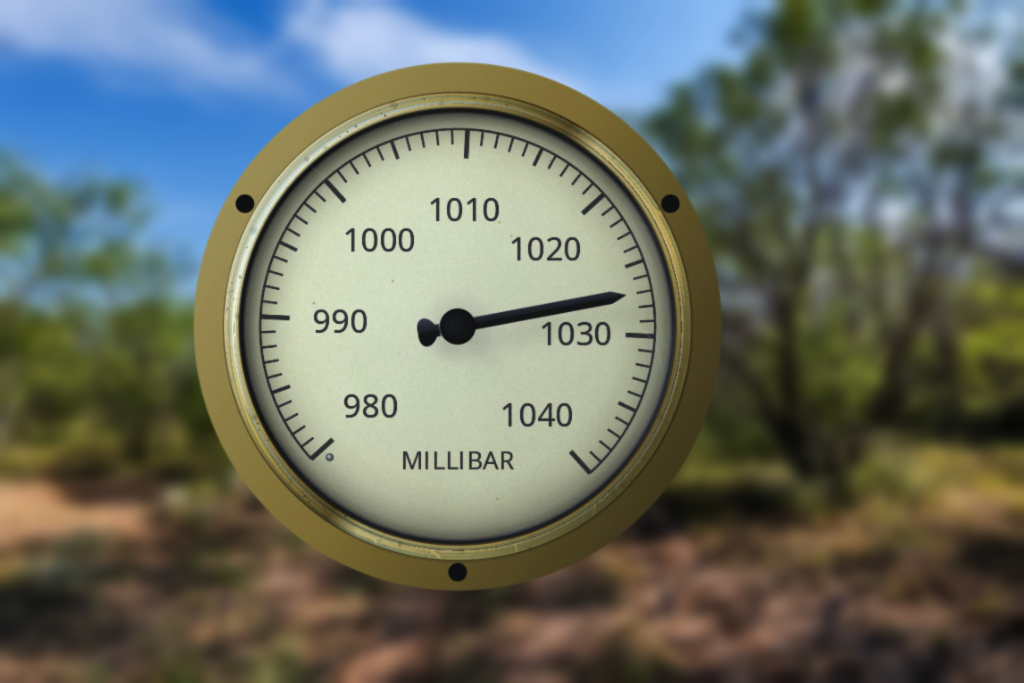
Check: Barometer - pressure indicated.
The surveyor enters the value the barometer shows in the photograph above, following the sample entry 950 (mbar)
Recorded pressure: 1027 (mbar)
